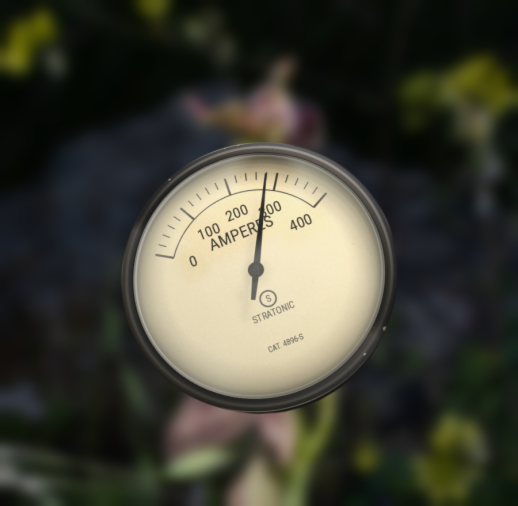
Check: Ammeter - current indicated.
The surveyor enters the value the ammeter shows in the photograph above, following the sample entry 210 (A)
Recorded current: 280 (A)
